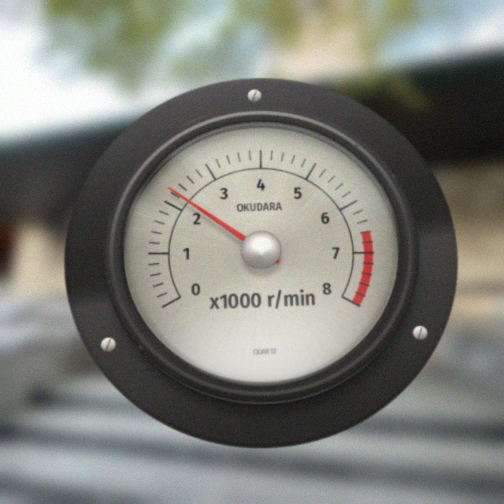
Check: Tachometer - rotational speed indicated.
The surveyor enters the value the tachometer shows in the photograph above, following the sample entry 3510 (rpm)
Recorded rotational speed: 2200 (rpm)
